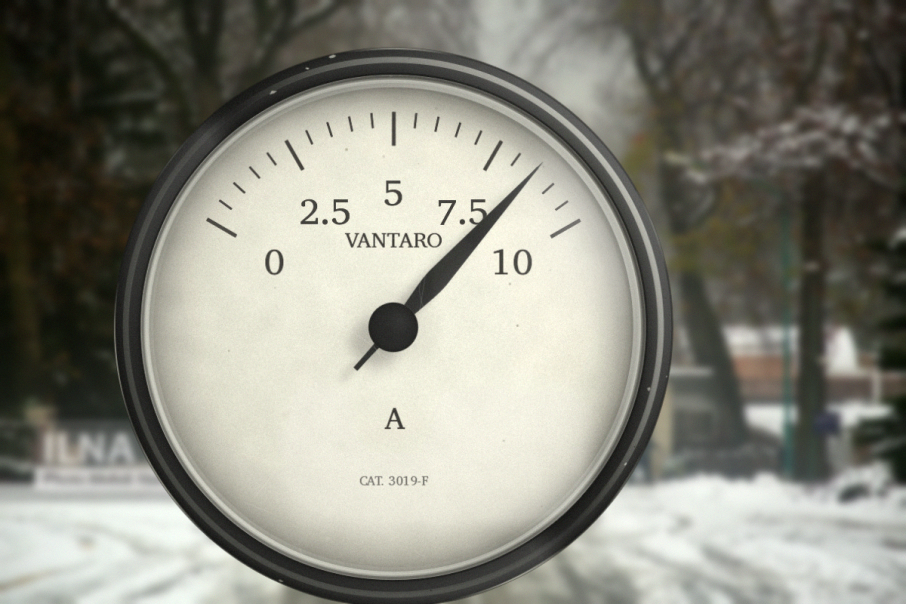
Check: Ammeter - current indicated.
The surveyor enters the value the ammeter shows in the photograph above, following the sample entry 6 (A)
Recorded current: 8.5 (A)
